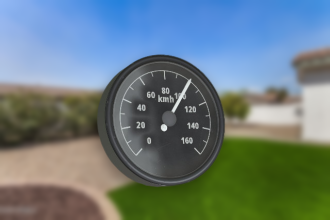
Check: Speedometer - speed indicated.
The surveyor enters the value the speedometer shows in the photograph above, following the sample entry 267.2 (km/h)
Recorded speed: 100 (km/h)
